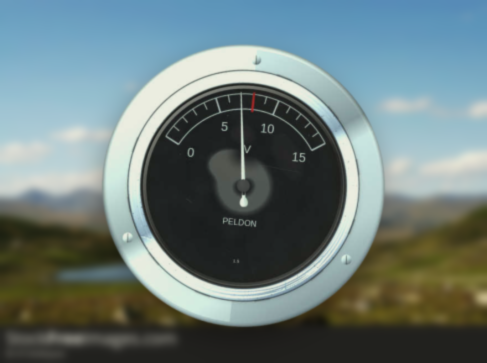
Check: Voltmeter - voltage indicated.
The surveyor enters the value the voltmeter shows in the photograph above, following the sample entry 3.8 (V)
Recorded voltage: 7 (V)
